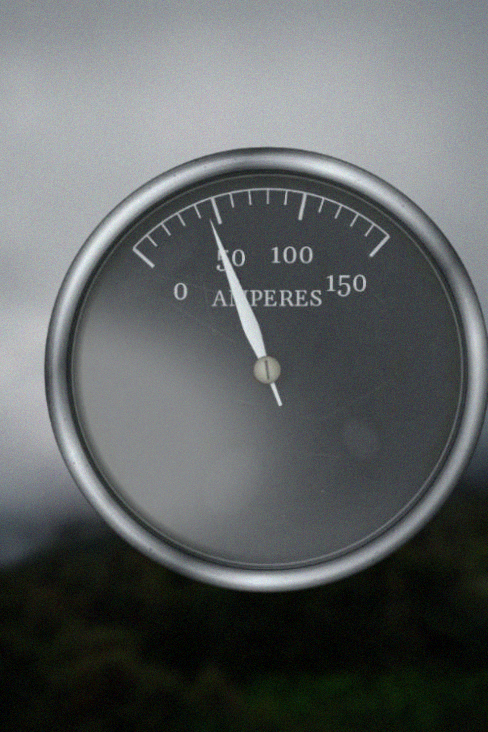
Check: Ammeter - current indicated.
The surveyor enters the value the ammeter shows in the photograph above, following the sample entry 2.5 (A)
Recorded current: 45 (A)
